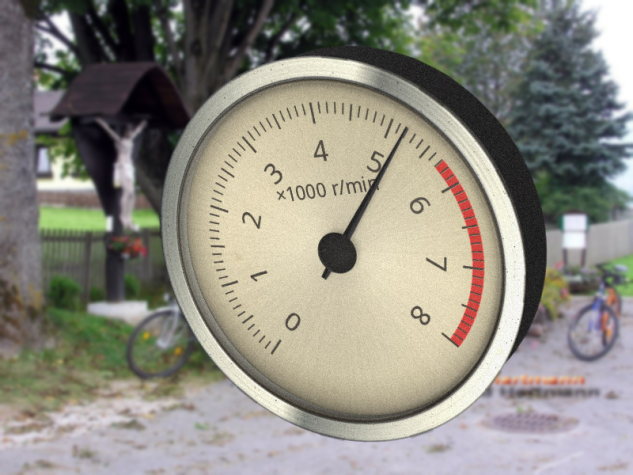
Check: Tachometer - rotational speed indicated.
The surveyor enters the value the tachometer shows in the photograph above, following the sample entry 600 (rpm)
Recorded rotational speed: 5200 (rpm)
